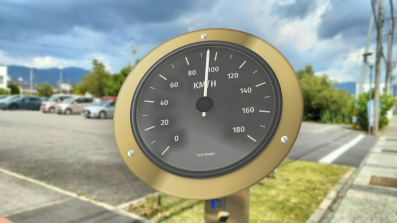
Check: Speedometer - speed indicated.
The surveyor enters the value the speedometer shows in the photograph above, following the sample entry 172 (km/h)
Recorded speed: 95 (km/h)
